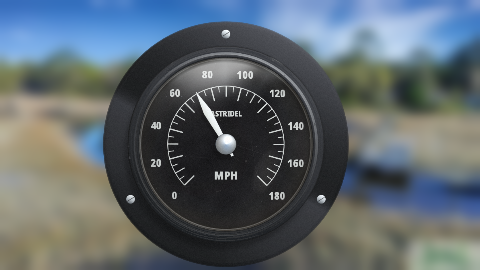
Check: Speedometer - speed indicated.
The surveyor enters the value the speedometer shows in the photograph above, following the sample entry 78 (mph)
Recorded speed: 70 (mph)
